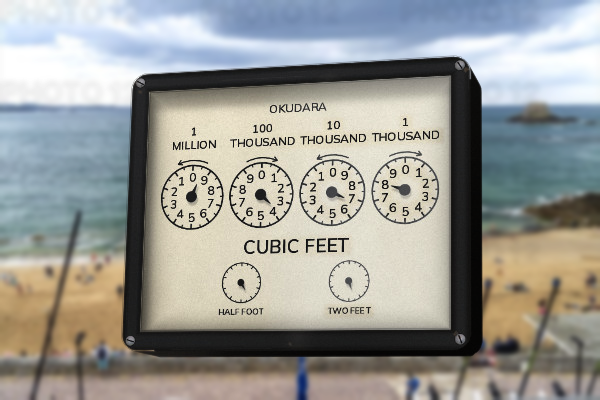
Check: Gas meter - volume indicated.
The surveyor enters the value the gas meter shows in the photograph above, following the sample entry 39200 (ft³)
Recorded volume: 936800 (ft³)
